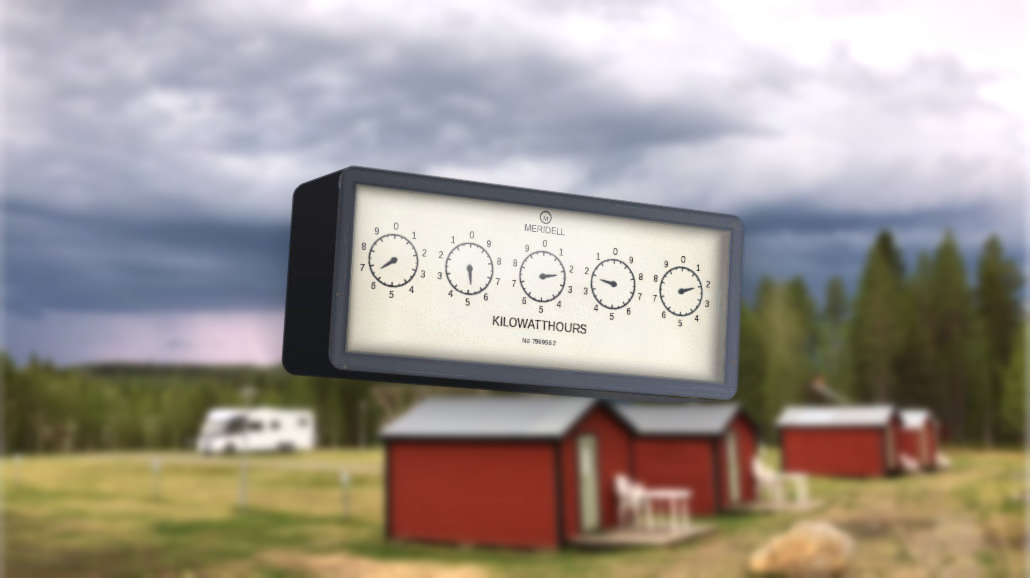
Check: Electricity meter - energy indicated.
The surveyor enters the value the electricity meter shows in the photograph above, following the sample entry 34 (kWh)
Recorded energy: 65222 (kWh)
